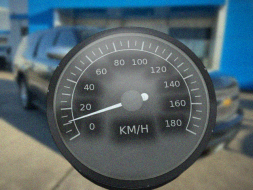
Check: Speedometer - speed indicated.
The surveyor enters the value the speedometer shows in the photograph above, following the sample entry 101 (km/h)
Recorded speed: 10 (km/h)
